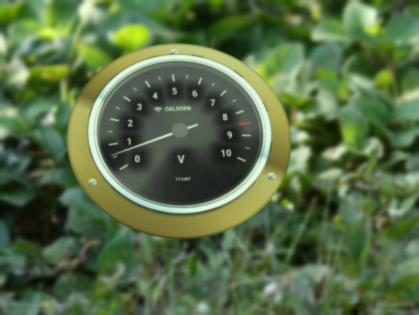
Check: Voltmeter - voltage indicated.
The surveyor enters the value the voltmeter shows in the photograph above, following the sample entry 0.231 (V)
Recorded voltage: 0.5 (V)
